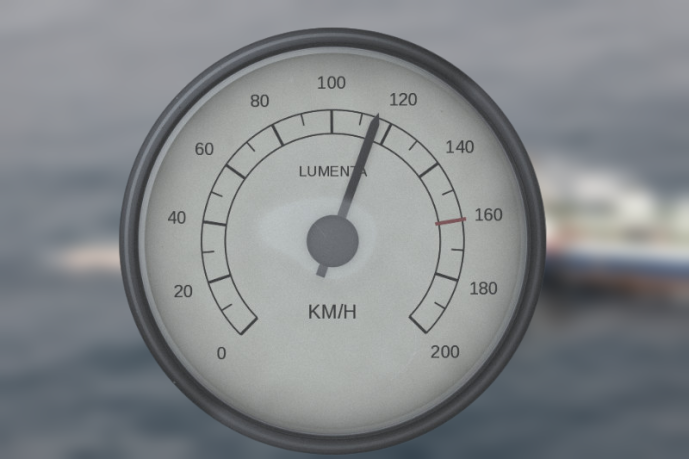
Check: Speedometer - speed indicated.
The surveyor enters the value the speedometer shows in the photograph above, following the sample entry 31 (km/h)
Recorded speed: 115 (km/h)
